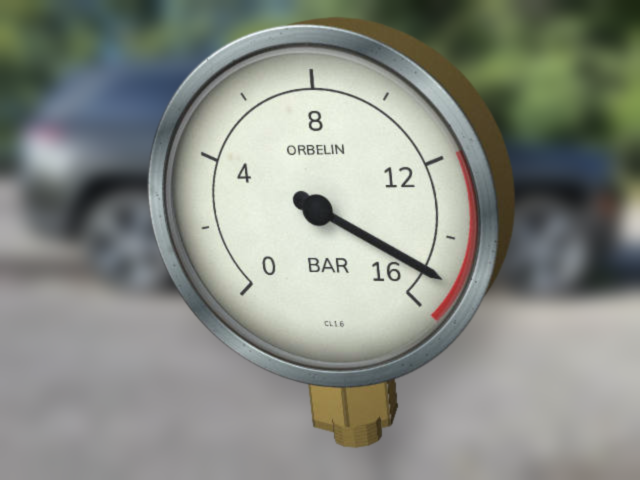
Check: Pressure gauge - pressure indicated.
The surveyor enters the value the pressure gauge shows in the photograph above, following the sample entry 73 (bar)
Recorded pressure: 15 (bar)
